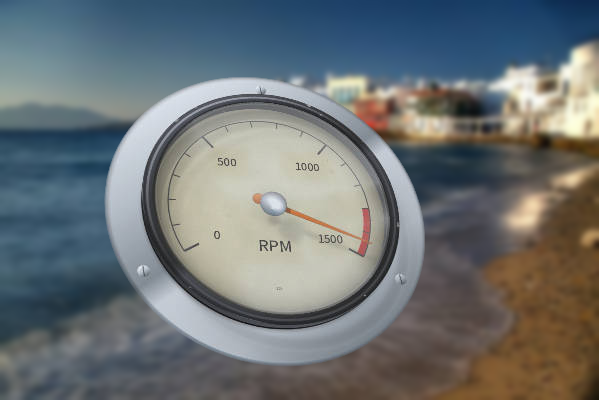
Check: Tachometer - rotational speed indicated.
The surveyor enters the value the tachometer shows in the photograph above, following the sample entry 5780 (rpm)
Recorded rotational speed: 1450 (rpm)
